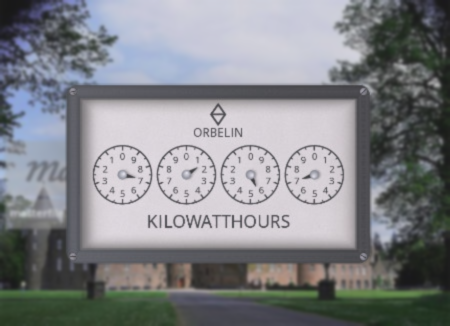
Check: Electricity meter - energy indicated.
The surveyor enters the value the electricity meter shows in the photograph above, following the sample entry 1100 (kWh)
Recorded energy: 7157 (kWh)
